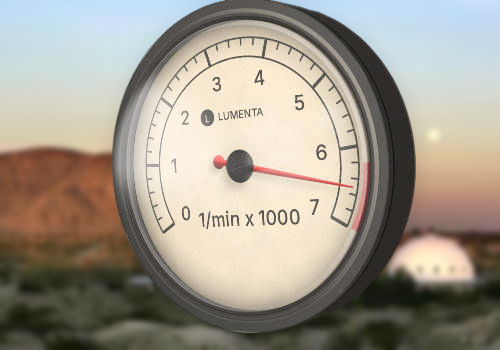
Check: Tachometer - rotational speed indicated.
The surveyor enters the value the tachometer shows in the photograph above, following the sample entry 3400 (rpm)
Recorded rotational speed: 6500 (rpm)
